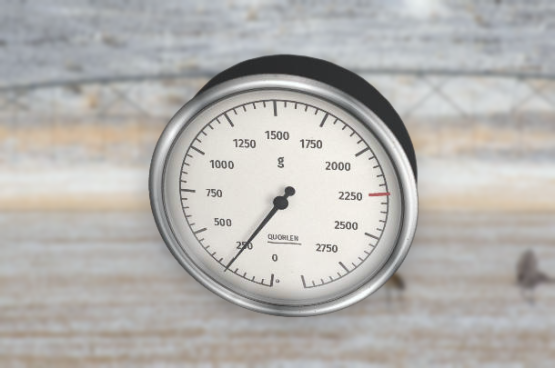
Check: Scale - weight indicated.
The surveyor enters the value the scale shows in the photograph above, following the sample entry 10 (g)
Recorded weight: 250 (g)
